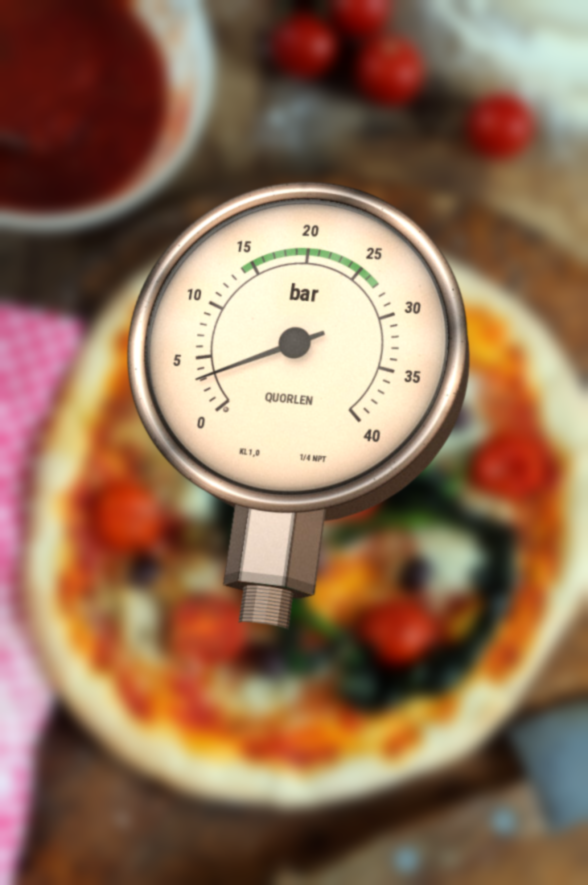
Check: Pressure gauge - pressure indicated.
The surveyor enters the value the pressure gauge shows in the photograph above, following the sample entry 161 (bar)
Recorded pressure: 3 (bar)
